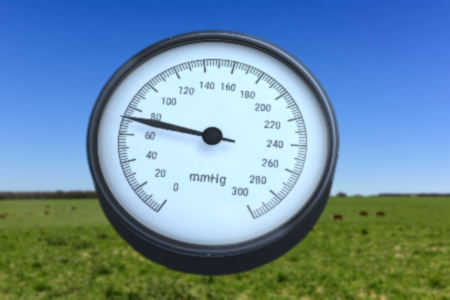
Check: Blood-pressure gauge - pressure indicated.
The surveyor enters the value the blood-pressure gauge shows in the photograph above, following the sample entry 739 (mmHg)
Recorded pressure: 70 (mmHg)
